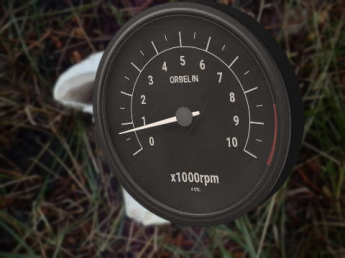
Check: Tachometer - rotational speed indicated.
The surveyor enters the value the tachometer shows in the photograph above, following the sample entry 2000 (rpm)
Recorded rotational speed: 750 (rpm)
